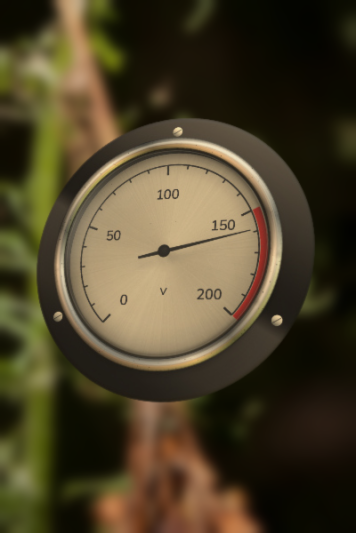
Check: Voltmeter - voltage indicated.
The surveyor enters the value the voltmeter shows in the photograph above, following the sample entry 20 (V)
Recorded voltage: 160 (V)
